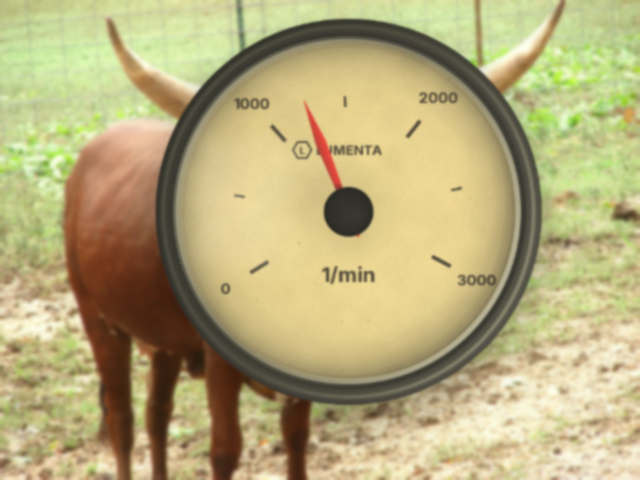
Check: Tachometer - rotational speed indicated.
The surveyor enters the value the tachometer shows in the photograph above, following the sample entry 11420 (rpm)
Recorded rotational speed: 1250 (rpm)
